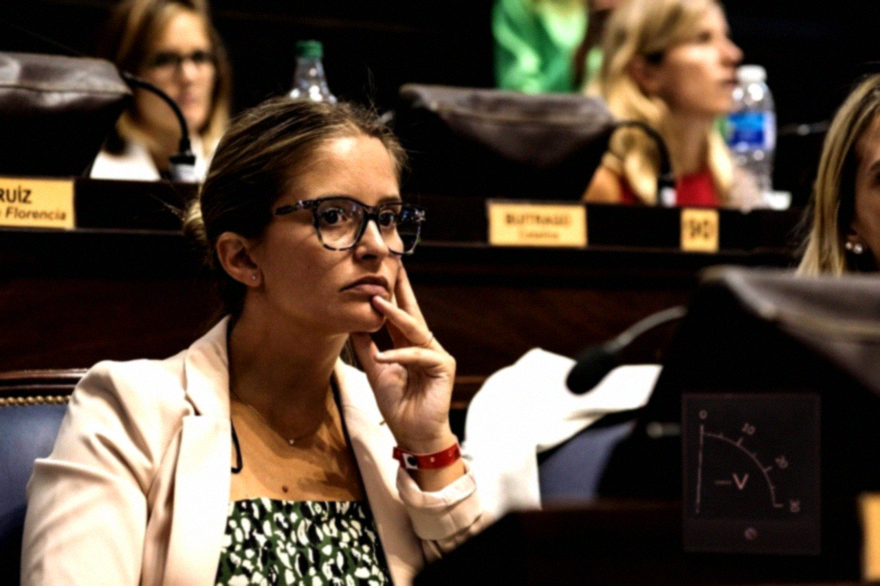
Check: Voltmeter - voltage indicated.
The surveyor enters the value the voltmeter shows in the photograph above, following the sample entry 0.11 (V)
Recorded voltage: 0 (V)
